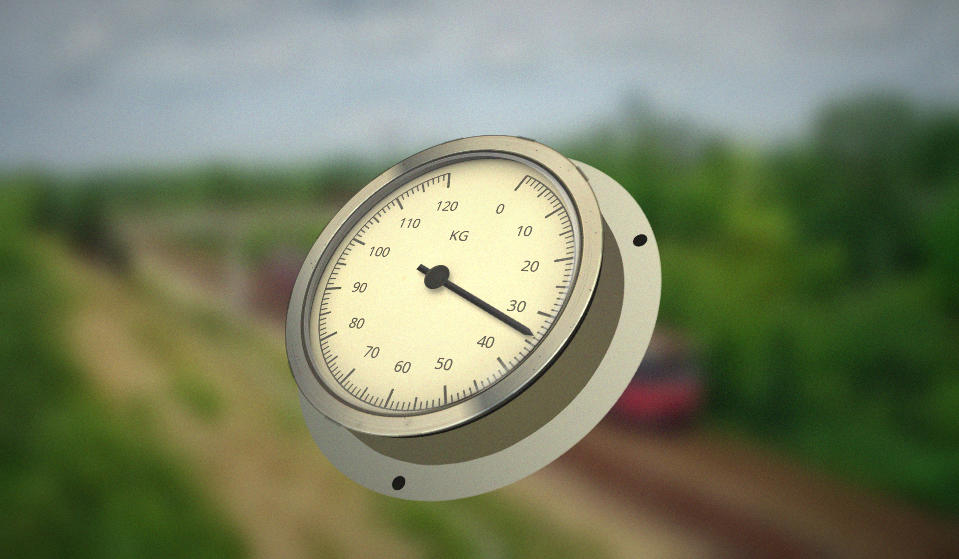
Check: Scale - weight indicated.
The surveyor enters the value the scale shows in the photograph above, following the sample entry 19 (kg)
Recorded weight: 34 (kg)
